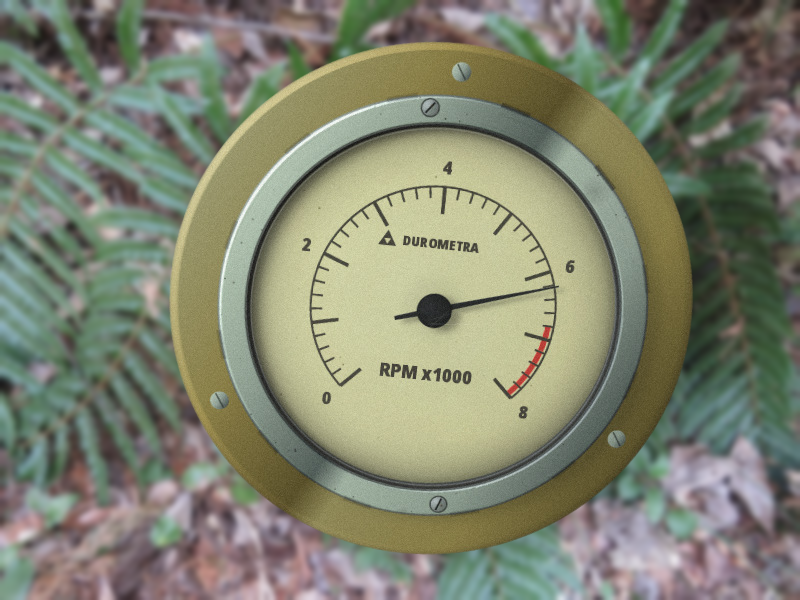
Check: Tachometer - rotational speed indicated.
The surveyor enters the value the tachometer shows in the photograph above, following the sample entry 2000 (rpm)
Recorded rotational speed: 6200 (rpm)
